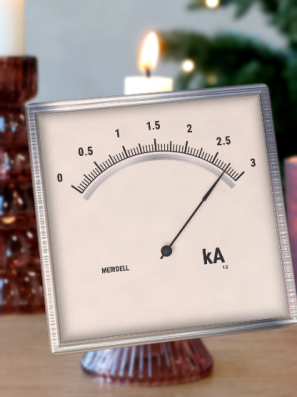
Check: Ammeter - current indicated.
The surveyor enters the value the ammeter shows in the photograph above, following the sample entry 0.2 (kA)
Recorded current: 2.75 (kA)
